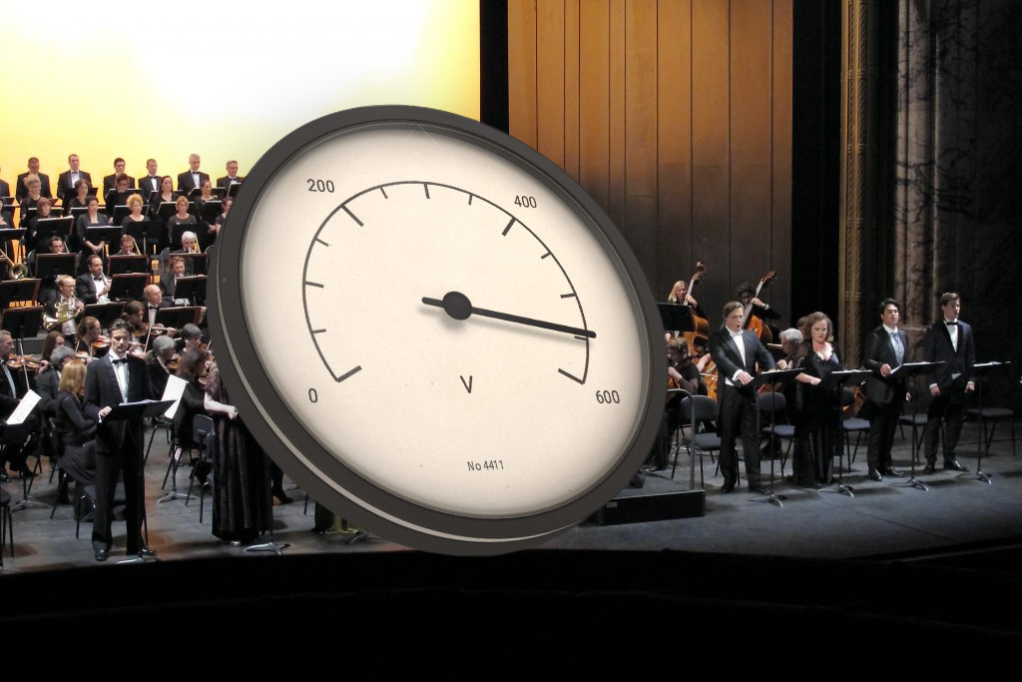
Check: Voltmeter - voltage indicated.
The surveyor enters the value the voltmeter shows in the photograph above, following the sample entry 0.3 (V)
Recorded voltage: 550 (V)
